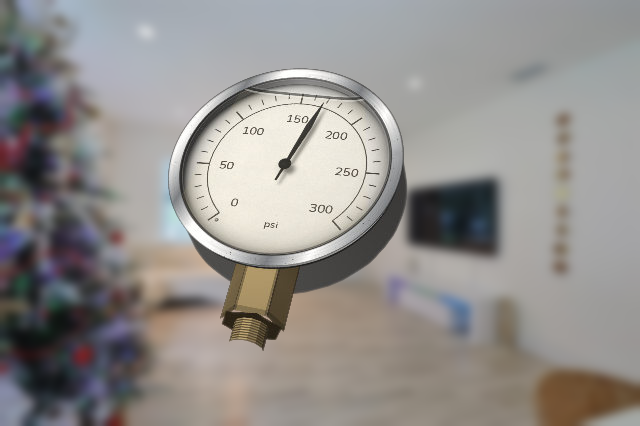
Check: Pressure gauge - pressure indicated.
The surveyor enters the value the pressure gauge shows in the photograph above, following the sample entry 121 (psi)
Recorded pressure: 170 (psi)
